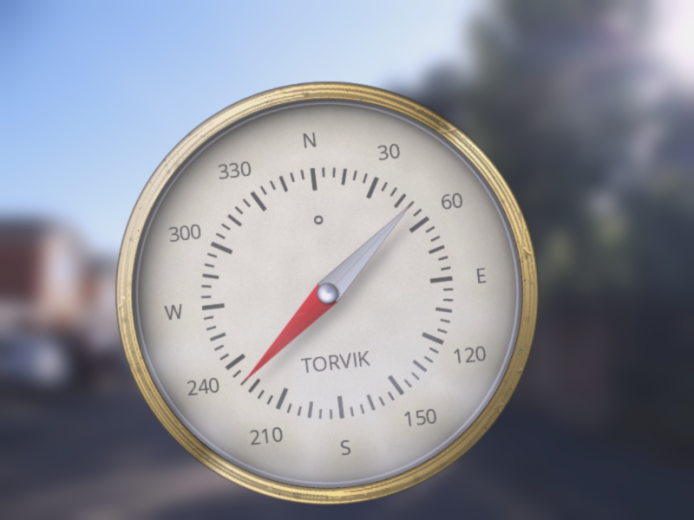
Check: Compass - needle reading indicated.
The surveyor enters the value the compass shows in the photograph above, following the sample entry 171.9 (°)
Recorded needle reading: 230 (°)
